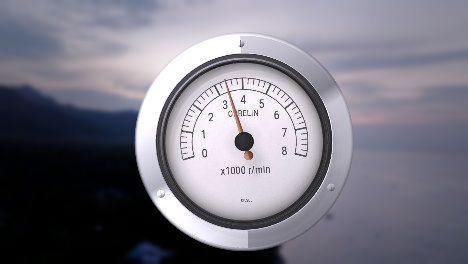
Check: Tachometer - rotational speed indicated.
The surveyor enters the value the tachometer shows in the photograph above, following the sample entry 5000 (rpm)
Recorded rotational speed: 3400 (rpm)
